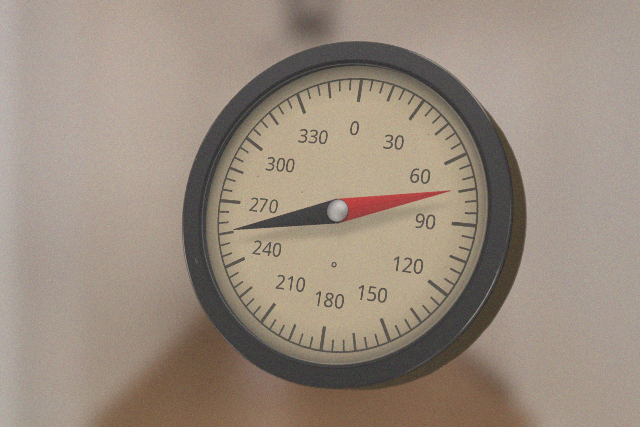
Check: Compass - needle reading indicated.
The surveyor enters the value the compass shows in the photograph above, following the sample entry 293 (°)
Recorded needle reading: 75 (°)
